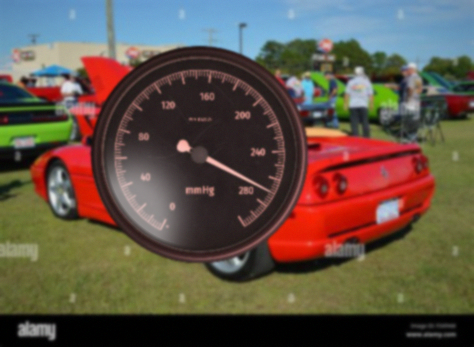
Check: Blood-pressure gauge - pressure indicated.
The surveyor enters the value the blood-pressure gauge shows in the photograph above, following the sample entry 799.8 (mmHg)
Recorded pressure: 270 (mmHg)
